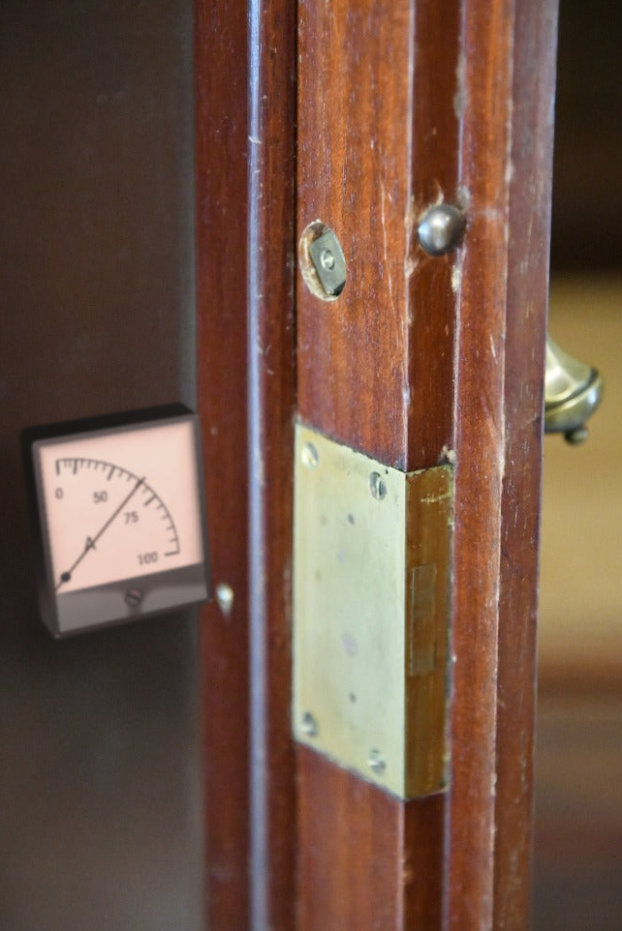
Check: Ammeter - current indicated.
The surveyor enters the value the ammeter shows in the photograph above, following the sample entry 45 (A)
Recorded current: 65 (A)
